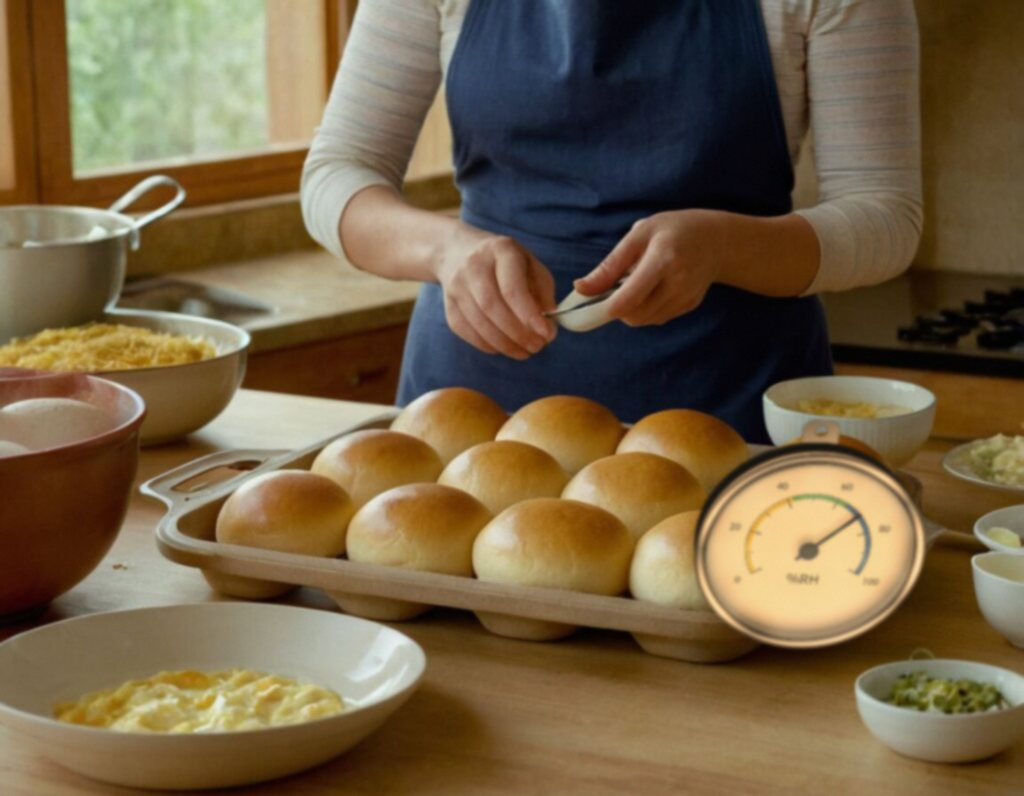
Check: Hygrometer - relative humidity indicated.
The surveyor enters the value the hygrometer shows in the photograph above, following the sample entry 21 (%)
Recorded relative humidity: 70 (%)
